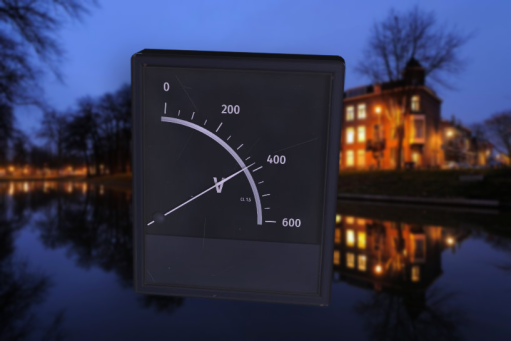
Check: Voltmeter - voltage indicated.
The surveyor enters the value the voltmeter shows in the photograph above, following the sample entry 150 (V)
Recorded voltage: 375 (V)
